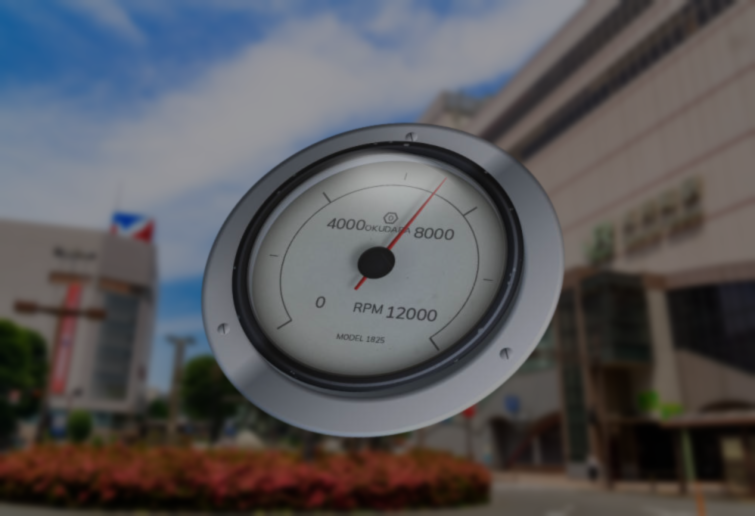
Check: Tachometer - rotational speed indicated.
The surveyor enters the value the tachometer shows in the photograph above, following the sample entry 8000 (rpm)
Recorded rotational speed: 7000 (rpm)
